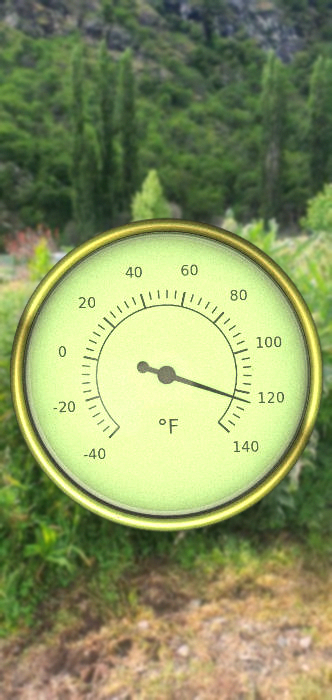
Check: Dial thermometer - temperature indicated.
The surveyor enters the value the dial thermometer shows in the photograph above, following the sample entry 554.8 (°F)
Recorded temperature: 124 (°F)
